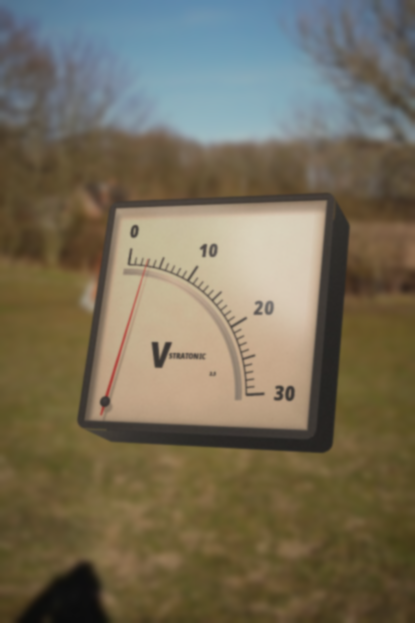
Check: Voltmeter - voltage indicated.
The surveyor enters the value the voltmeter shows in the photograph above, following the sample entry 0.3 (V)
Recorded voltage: 3 (V)
